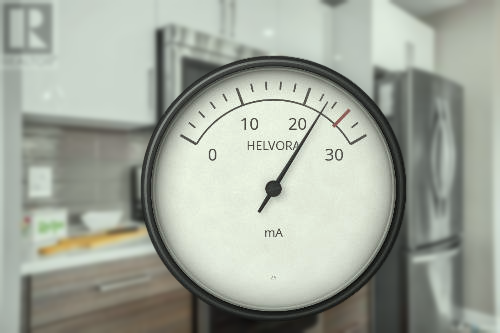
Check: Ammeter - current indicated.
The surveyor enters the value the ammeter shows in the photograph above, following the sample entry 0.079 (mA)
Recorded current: 23 (mA)
